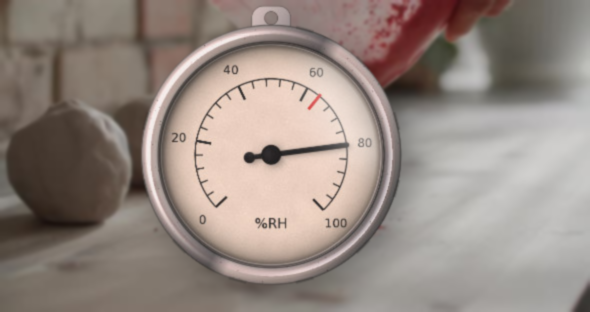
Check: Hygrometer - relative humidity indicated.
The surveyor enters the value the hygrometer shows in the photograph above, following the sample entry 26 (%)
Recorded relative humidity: 80 (%)
